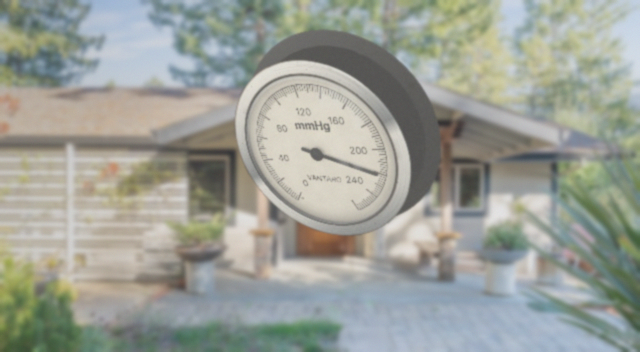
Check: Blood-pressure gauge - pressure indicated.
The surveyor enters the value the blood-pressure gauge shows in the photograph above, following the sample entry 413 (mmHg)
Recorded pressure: 220 (mmHg)
